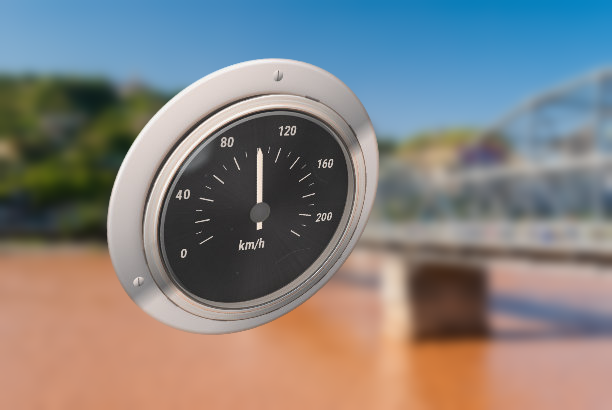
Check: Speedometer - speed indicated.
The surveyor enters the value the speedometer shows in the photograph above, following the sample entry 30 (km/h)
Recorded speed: 100 (km/h)
